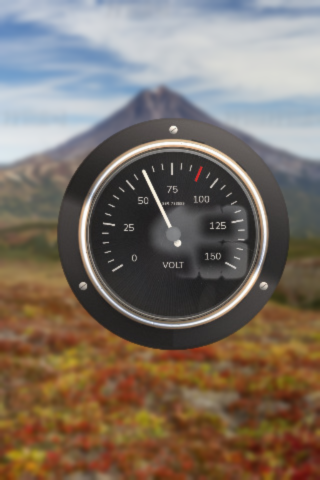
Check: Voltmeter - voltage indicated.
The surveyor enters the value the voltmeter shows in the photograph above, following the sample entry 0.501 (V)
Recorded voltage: 60 (V)
